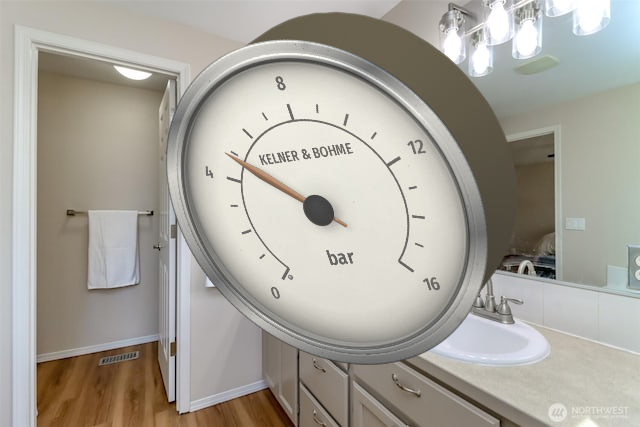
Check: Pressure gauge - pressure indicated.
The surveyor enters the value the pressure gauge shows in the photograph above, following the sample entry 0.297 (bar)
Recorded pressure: 5 (bar)
